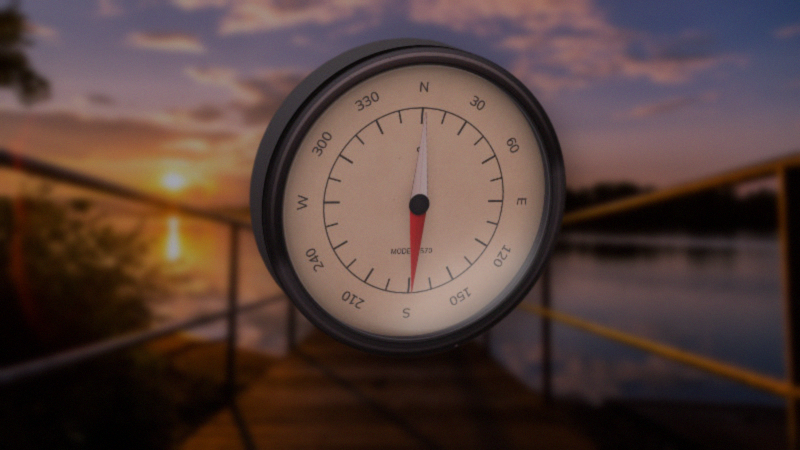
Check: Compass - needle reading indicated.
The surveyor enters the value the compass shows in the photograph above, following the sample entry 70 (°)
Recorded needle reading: 180 (°)
